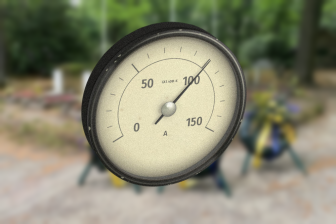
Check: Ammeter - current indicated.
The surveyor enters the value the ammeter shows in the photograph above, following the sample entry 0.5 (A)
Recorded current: 100 (A)
